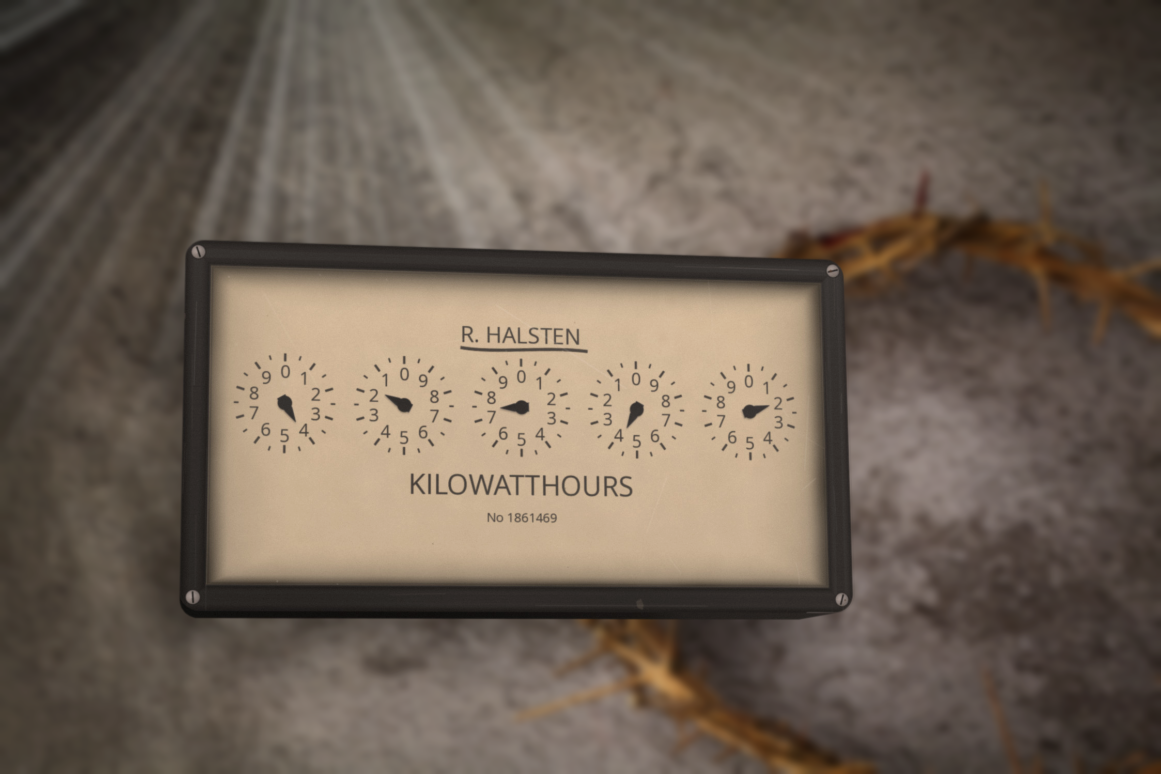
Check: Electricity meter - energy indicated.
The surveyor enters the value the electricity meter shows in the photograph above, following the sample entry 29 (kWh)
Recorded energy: 41742 (kWh)
